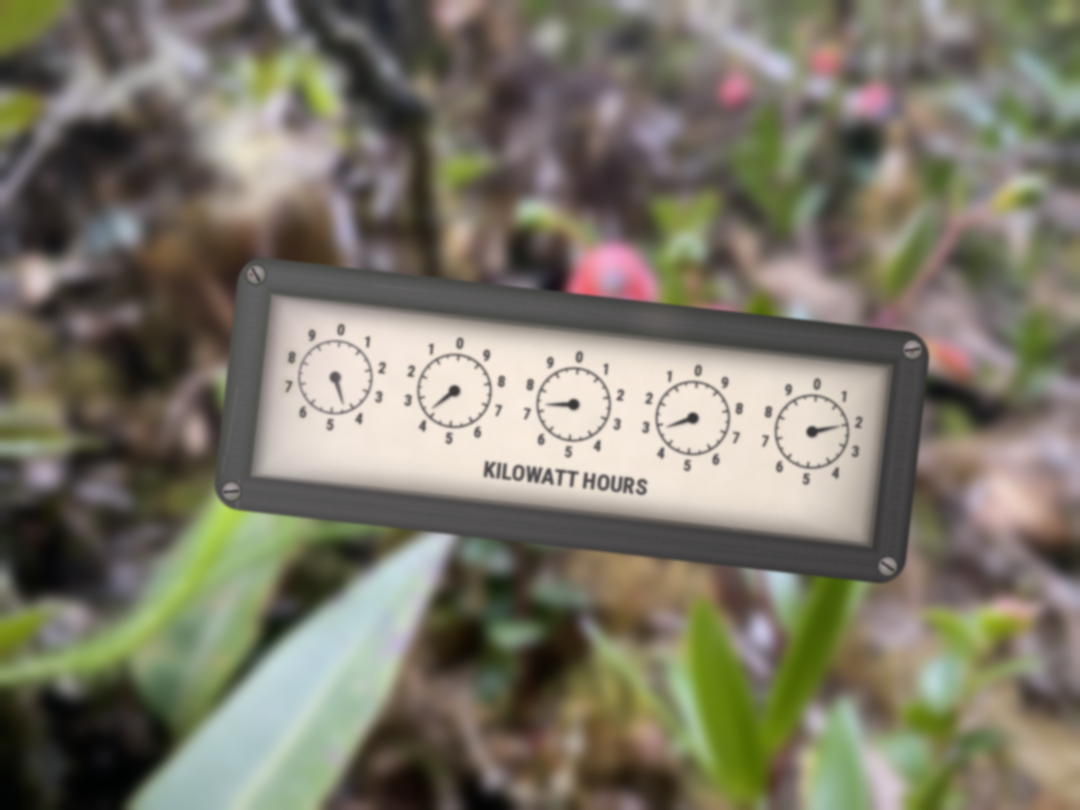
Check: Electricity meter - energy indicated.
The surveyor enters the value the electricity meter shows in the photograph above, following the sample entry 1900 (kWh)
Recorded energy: 43732 (kWh)
